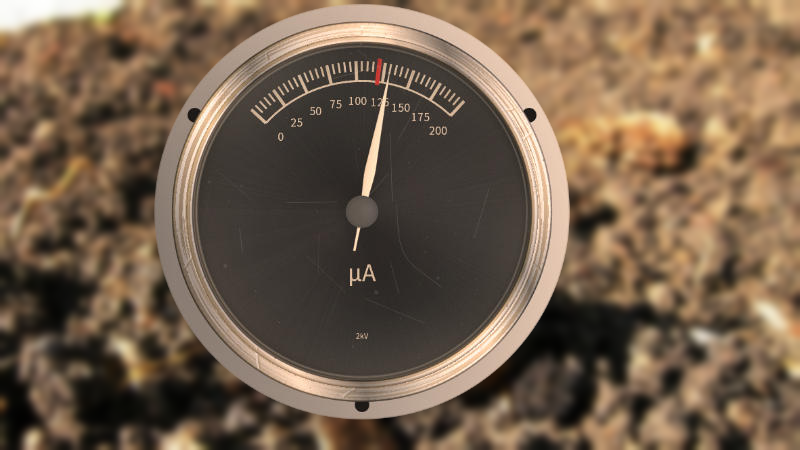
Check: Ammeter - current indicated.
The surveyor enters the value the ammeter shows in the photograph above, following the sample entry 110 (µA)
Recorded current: 130 (µA)
